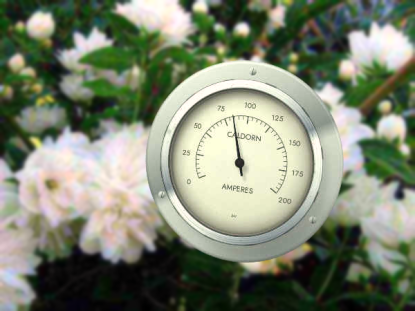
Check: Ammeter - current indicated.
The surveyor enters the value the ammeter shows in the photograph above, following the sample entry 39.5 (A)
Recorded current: 85 (A)
